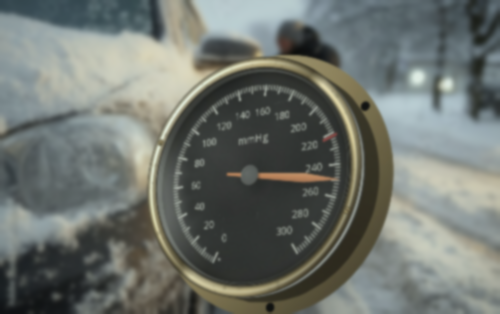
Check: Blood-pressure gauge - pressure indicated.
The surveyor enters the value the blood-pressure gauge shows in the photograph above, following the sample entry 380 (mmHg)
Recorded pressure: 250 (mmHg)
